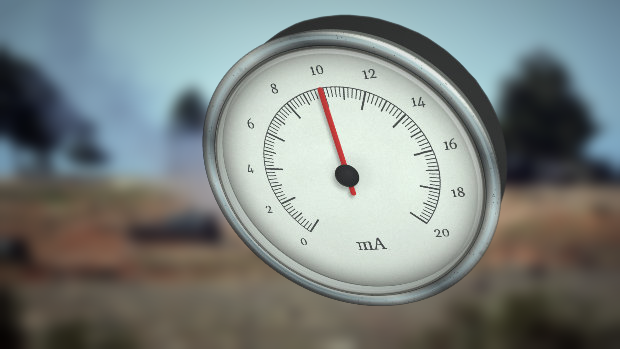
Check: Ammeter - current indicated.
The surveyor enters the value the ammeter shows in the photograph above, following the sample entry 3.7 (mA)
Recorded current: 10 (mA)
